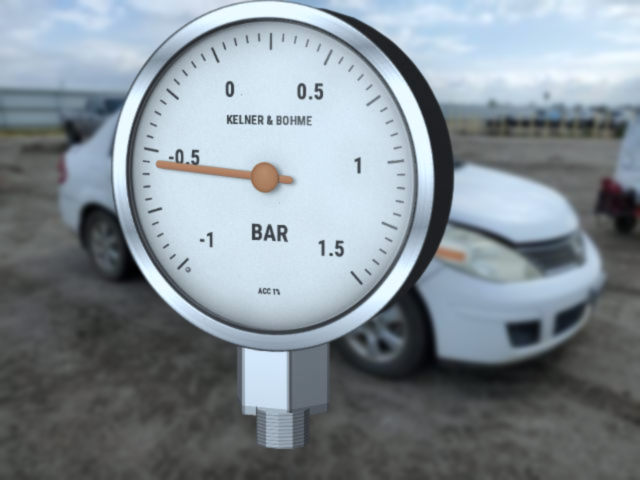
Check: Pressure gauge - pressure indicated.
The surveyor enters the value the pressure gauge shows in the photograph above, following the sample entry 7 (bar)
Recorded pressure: -0.55 (bar)
